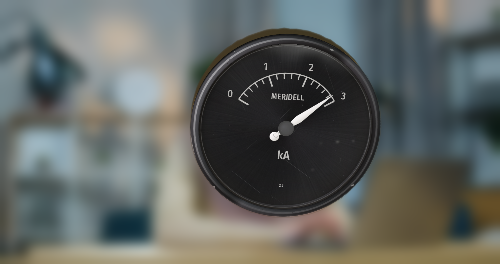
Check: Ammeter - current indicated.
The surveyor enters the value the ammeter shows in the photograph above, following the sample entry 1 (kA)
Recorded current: 2.8 (kA)
